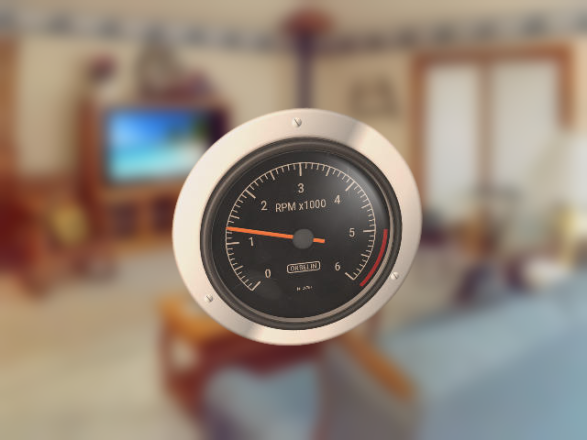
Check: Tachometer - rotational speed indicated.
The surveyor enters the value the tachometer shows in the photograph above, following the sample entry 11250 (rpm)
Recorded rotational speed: 1300 (rpm)
